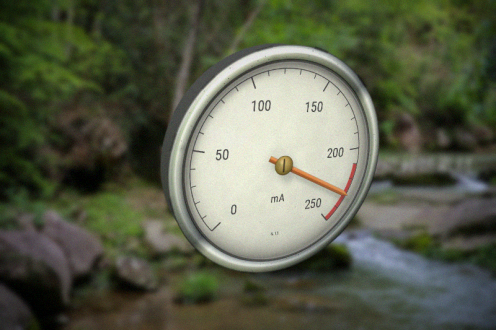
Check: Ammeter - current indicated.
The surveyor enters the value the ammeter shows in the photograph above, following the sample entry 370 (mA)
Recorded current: 230 (mA)
